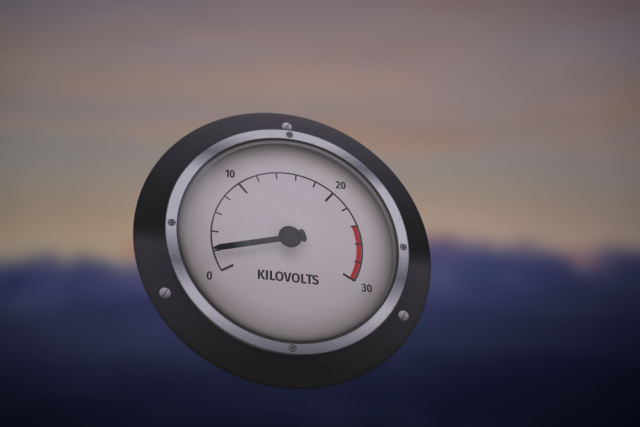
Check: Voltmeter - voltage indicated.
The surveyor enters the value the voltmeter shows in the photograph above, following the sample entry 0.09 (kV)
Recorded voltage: 2 (kV)
